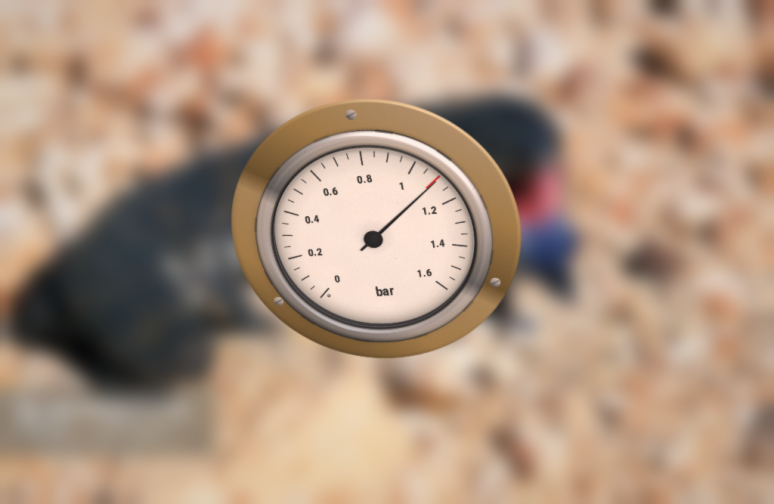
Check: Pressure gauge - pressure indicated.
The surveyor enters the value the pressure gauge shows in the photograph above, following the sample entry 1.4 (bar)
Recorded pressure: 1.1 (bar)
